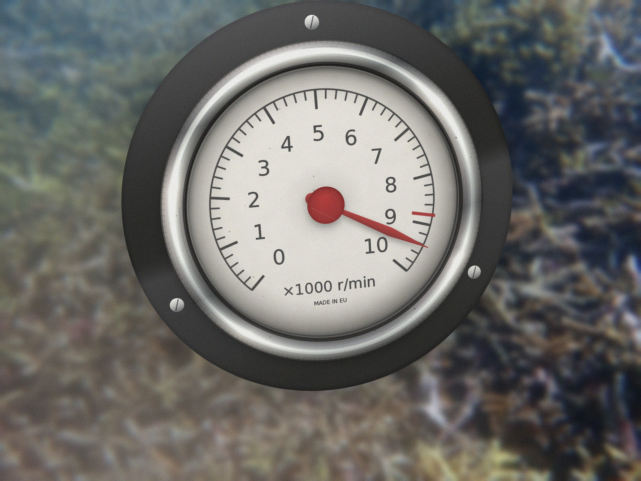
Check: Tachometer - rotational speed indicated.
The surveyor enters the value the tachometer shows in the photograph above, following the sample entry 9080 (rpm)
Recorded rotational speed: 9400 (rpm)
